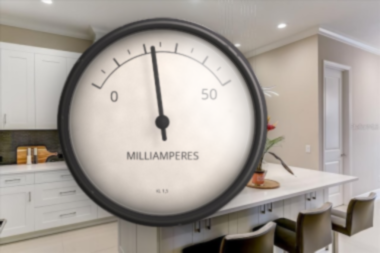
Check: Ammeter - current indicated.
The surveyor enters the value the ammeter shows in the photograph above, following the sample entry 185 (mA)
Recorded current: 22.5 (mA)
